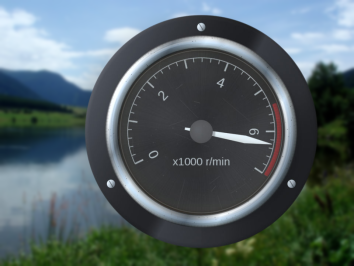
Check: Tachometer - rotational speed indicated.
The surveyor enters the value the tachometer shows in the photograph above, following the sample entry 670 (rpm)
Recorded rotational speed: 6300 (rpm)
